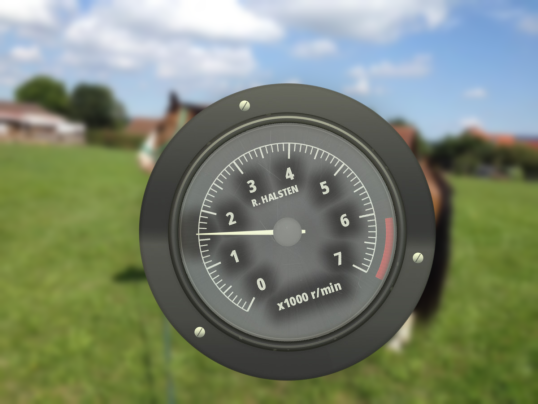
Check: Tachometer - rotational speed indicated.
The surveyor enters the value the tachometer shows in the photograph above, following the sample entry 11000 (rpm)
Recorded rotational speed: 1600 (rpm)
